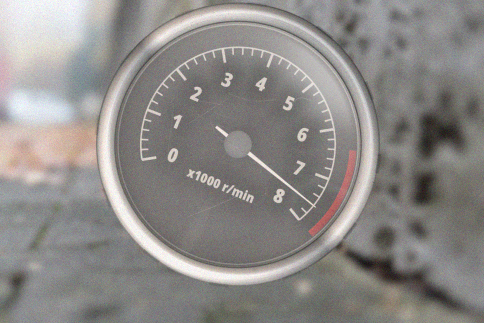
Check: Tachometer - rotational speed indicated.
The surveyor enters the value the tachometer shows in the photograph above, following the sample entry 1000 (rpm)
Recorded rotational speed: 7600 (rpm)
